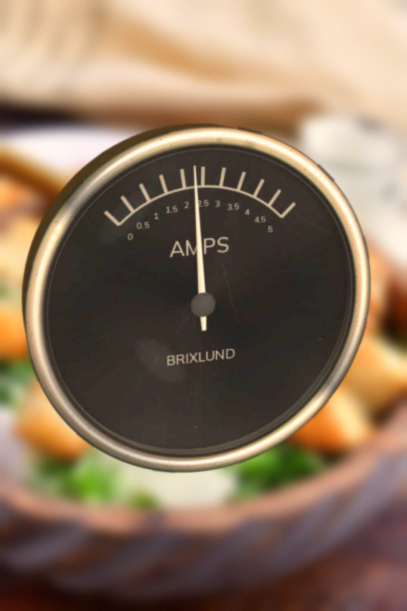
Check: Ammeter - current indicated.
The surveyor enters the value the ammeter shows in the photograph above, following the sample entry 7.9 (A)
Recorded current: 2.25 (A)
